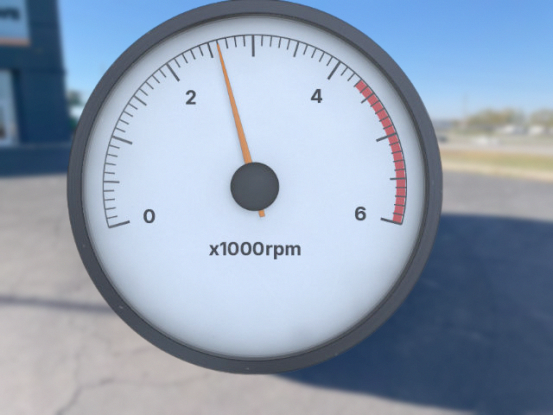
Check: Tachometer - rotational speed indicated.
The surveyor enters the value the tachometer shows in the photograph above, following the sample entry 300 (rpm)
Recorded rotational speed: 2600 (rpm)
